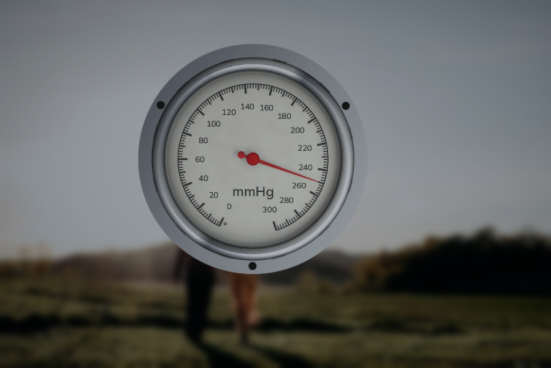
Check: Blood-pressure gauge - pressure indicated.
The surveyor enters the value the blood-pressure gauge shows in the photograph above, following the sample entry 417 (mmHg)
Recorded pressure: 250 (mmHg)
